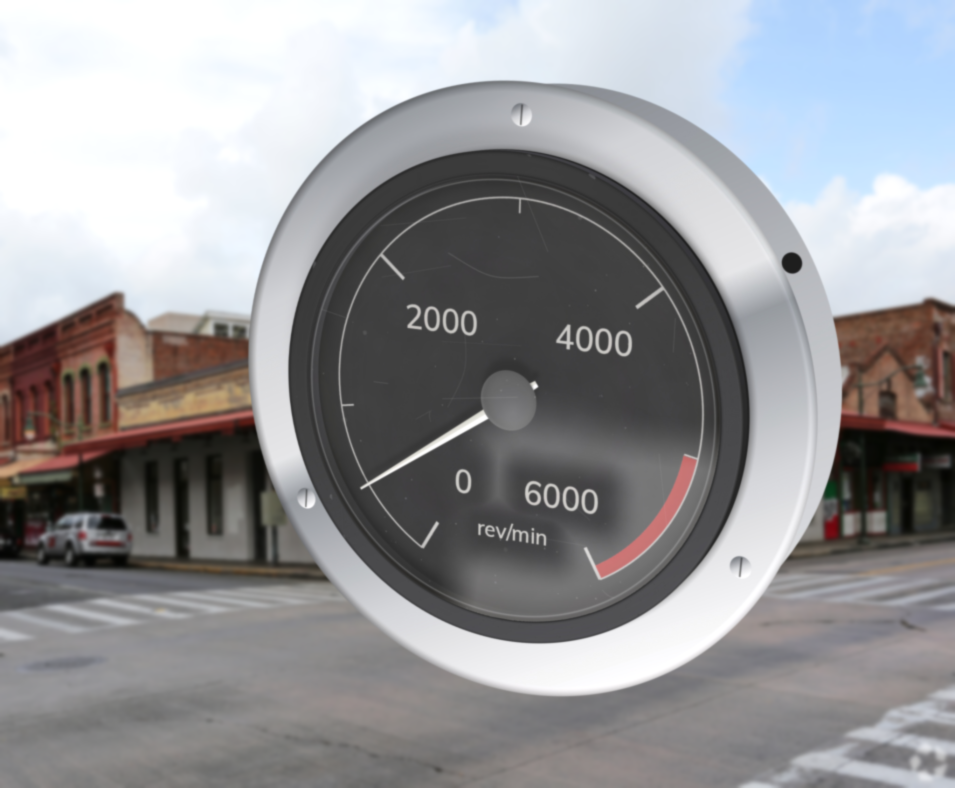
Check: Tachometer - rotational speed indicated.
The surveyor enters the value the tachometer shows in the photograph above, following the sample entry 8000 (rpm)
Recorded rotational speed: 500 (rpm)
